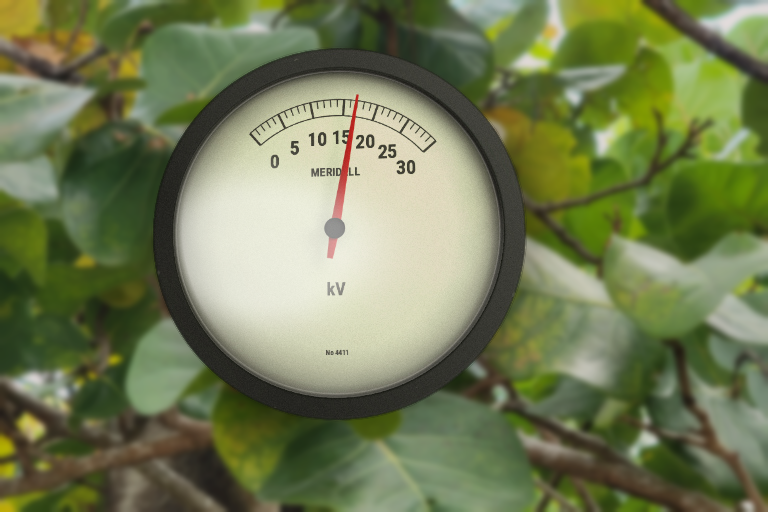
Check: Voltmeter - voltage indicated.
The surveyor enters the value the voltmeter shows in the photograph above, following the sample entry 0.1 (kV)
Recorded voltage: 17 (kV)
